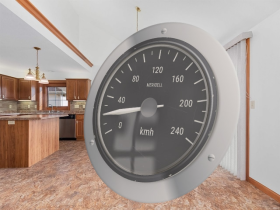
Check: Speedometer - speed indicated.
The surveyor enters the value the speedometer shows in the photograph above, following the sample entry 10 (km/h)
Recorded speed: 20 (km/h)
